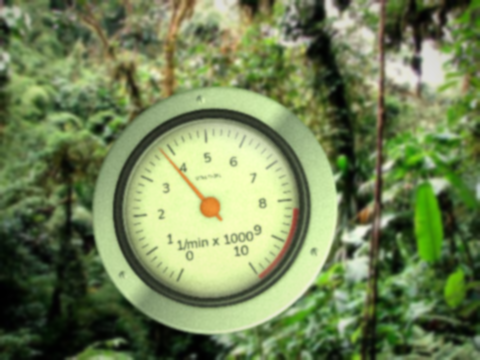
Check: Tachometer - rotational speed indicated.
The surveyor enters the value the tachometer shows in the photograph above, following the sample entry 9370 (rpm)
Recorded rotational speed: 3800 (rpm)
